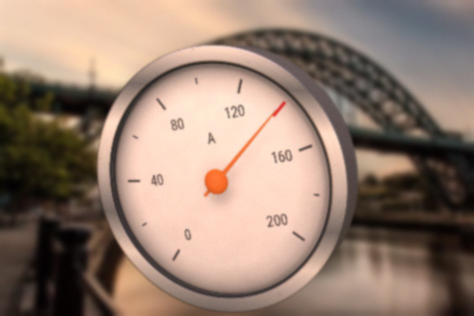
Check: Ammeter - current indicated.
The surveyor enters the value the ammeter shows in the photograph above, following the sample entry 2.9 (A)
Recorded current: 140 (A)
